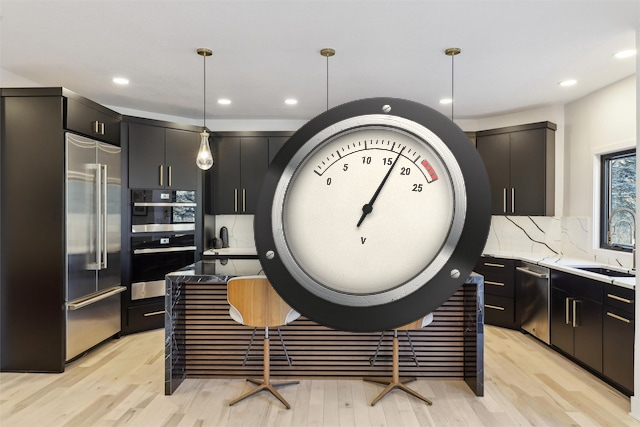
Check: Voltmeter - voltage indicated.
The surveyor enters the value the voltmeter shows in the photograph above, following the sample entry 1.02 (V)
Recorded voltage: 17 (V)
